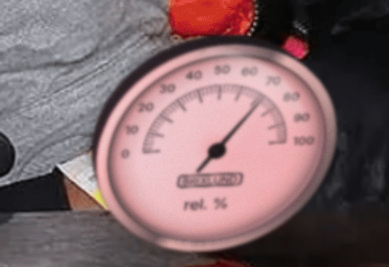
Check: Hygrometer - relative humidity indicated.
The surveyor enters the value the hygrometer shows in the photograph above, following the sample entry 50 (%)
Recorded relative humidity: 70 (%)
